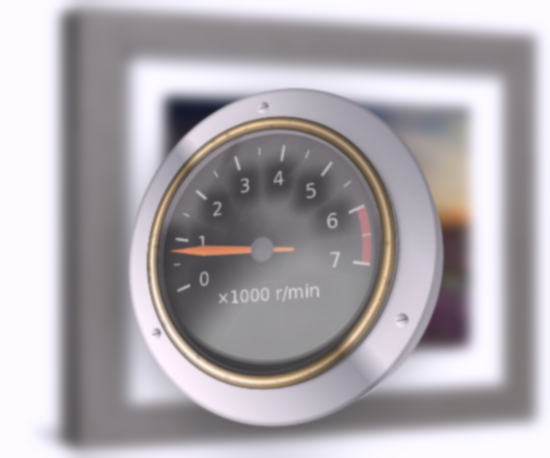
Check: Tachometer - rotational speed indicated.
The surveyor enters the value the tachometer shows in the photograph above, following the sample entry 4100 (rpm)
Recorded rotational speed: 750 (rpm)
